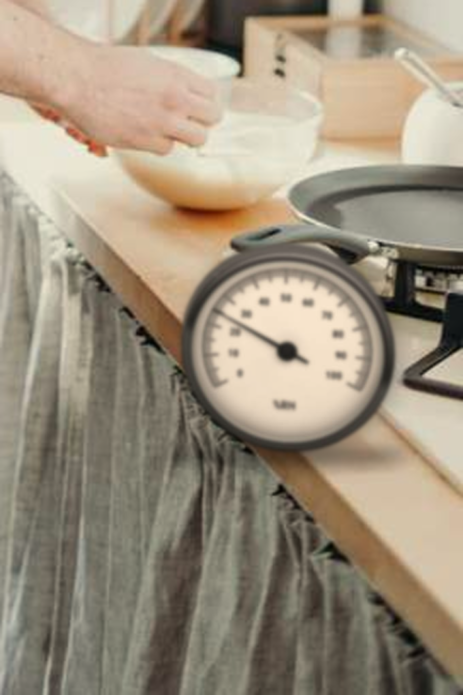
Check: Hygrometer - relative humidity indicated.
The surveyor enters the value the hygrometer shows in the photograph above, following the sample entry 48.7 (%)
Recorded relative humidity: 25 (%)
